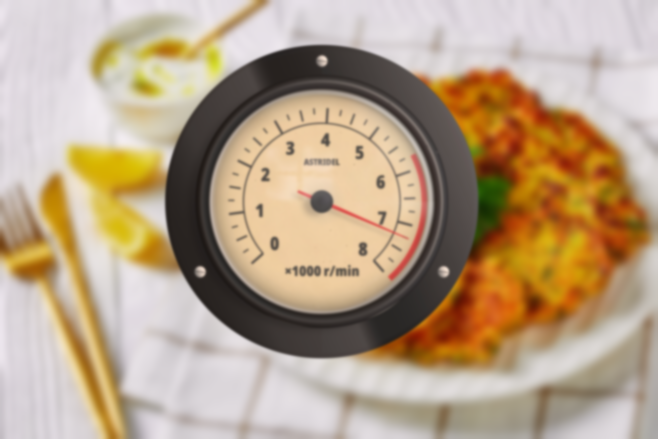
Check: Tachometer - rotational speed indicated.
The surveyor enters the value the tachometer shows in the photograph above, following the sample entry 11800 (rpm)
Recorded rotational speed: 7250 (rpm)
